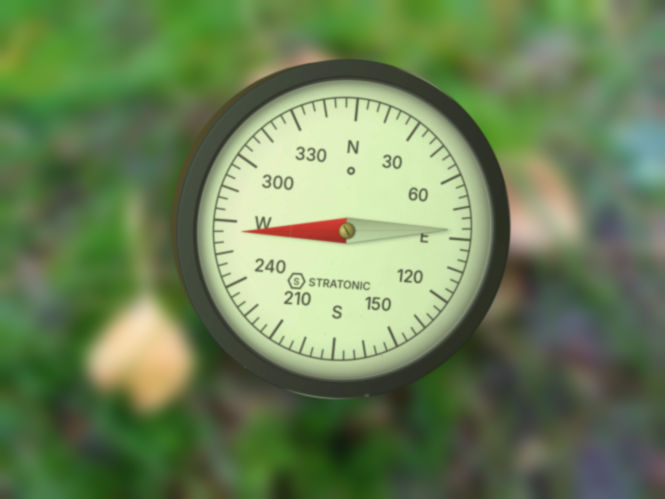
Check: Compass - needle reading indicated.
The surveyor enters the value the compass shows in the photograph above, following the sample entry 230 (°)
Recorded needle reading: 265 (°)
